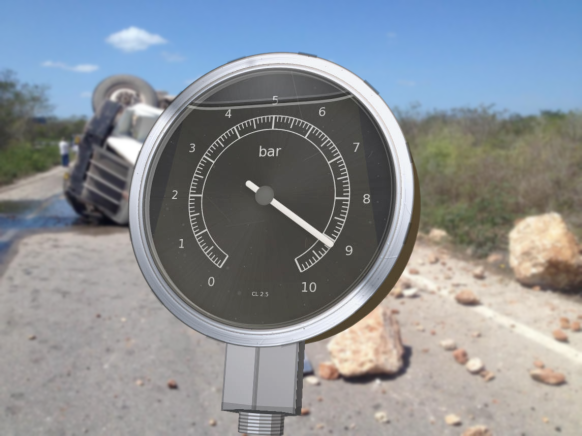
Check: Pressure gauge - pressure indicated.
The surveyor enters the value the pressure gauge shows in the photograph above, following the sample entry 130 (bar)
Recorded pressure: 9.1 (bar)
